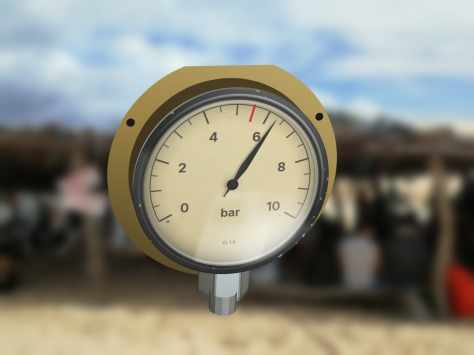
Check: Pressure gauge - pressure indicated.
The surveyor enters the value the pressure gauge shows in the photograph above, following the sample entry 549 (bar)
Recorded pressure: 6.25 (bar)
